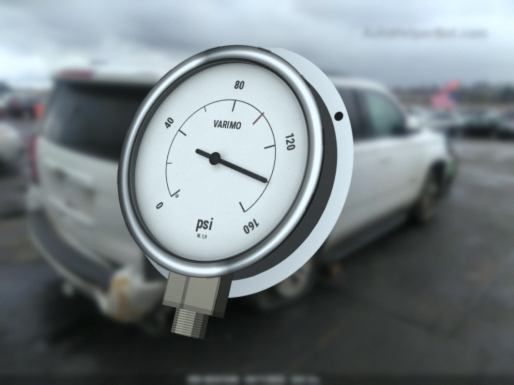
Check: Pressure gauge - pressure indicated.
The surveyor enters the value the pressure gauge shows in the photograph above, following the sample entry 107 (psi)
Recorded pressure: 140 (psi)
